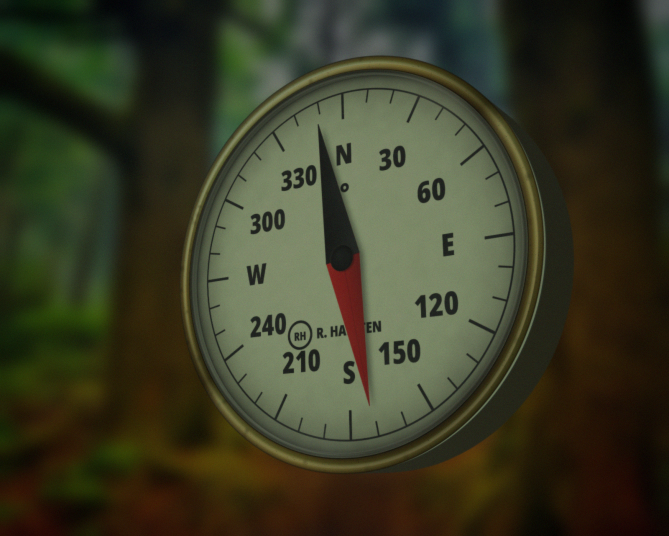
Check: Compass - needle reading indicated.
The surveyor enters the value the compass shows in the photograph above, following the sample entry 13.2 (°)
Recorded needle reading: 170 (°)
